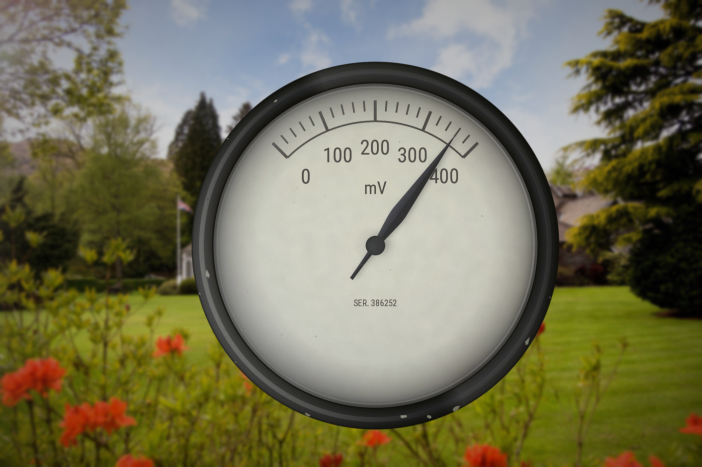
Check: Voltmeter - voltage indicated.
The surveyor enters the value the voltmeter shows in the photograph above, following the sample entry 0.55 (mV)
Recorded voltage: 360 (mV)
